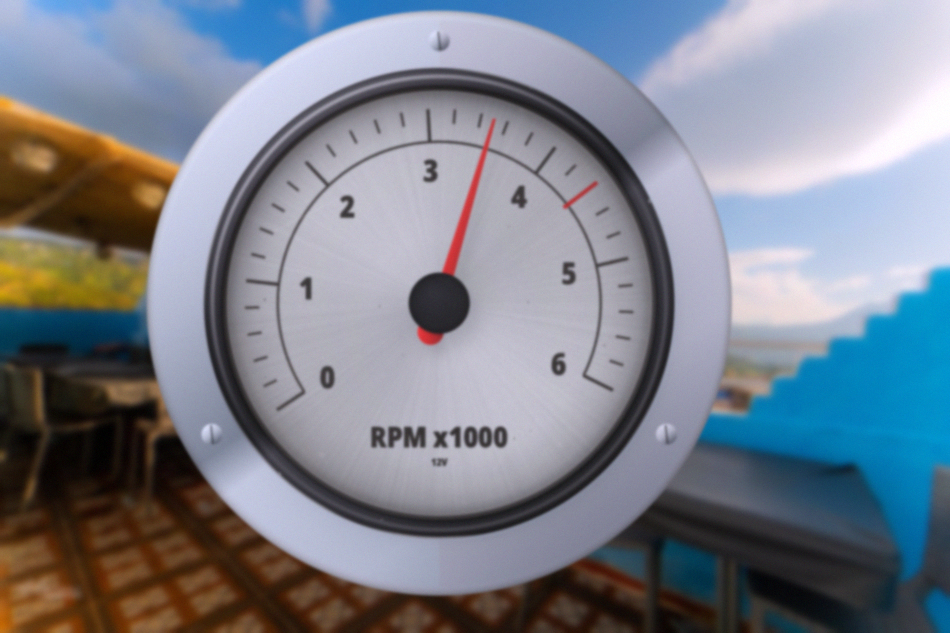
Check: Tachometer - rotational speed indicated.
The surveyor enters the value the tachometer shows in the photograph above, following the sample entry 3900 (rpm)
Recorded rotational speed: 3500 (rpm)
